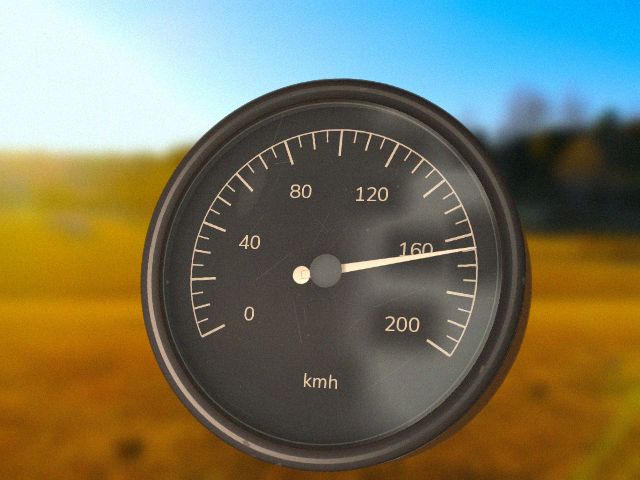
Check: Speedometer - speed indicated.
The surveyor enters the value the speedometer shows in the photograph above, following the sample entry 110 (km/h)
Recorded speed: 165 (km/h)
